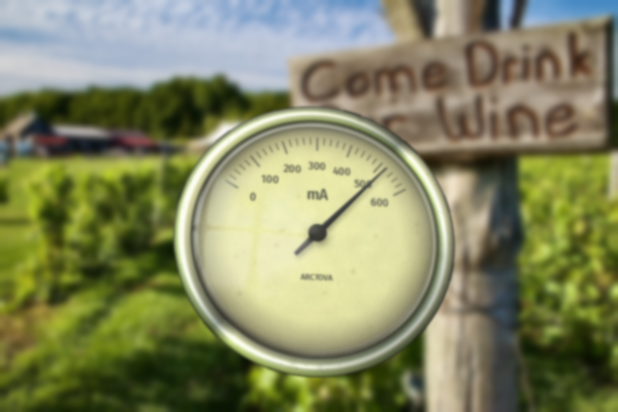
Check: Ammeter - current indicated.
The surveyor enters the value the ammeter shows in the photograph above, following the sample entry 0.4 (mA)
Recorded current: 520 (mA)
